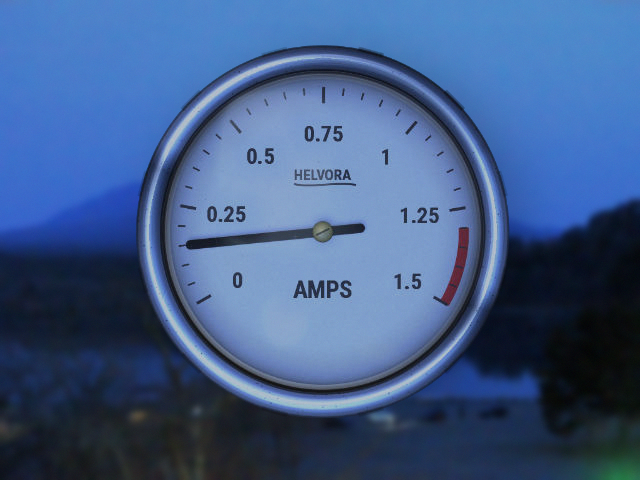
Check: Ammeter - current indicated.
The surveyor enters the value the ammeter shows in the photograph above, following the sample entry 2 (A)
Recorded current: 0.15 (A)
